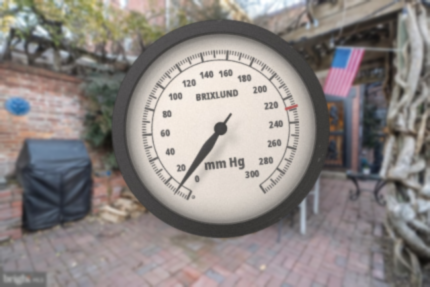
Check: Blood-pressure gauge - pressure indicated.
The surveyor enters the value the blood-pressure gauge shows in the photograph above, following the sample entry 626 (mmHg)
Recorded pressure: 10 (mmHg)
